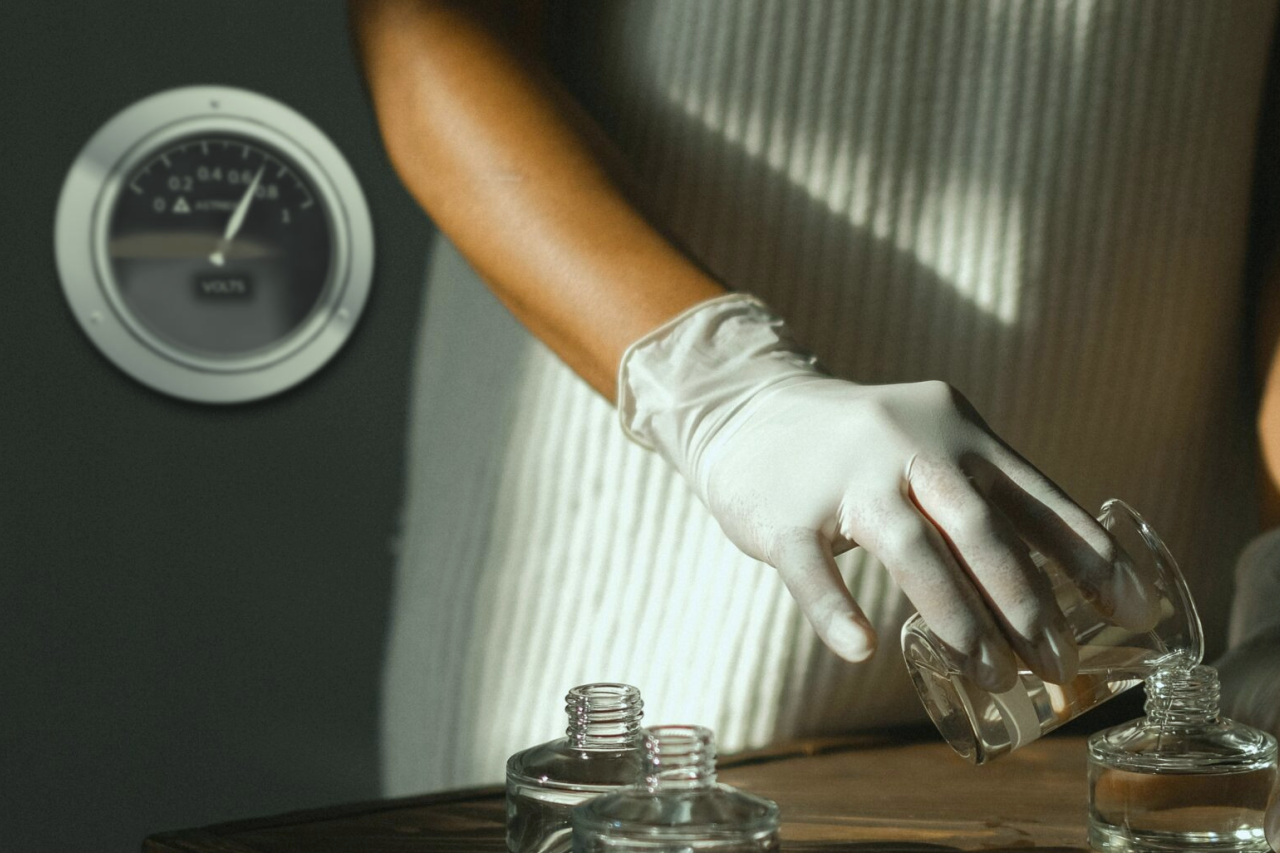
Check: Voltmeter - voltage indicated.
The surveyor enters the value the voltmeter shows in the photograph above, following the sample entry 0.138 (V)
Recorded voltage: 0.7 (V)
